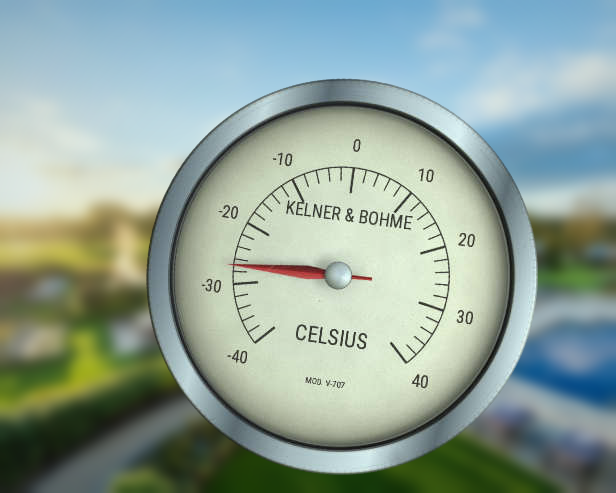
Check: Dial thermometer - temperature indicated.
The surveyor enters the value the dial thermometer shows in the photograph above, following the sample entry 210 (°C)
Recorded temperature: -27 (°C)
